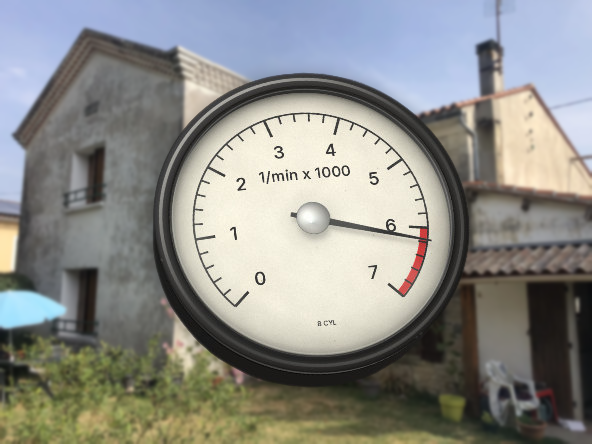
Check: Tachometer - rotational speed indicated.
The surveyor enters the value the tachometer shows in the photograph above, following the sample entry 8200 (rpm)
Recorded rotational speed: 6200 (rpm)
